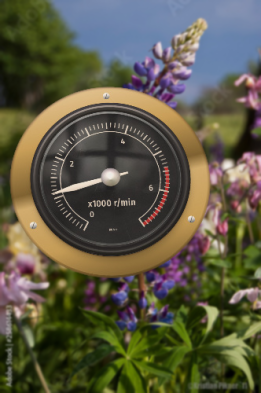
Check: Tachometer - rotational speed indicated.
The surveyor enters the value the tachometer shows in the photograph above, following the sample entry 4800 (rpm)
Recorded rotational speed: 1100 (rpm)
